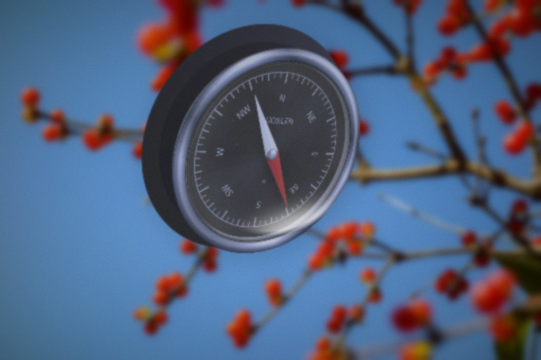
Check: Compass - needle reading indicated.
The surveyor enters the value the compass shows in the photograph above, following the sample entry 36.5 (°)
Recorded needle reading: 150 (°)
